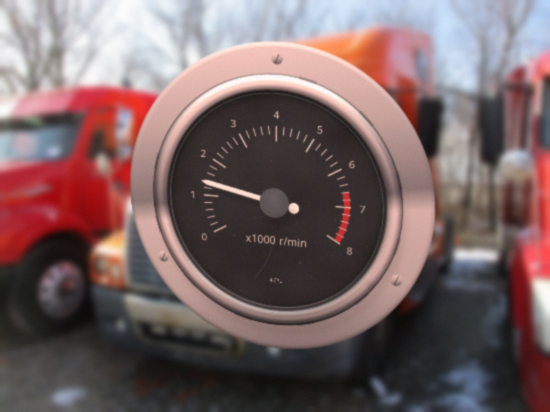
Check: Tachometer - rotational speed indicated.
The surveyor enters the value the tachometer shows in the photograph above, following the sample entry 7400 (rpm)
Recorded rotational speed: 1400 (rpm)
